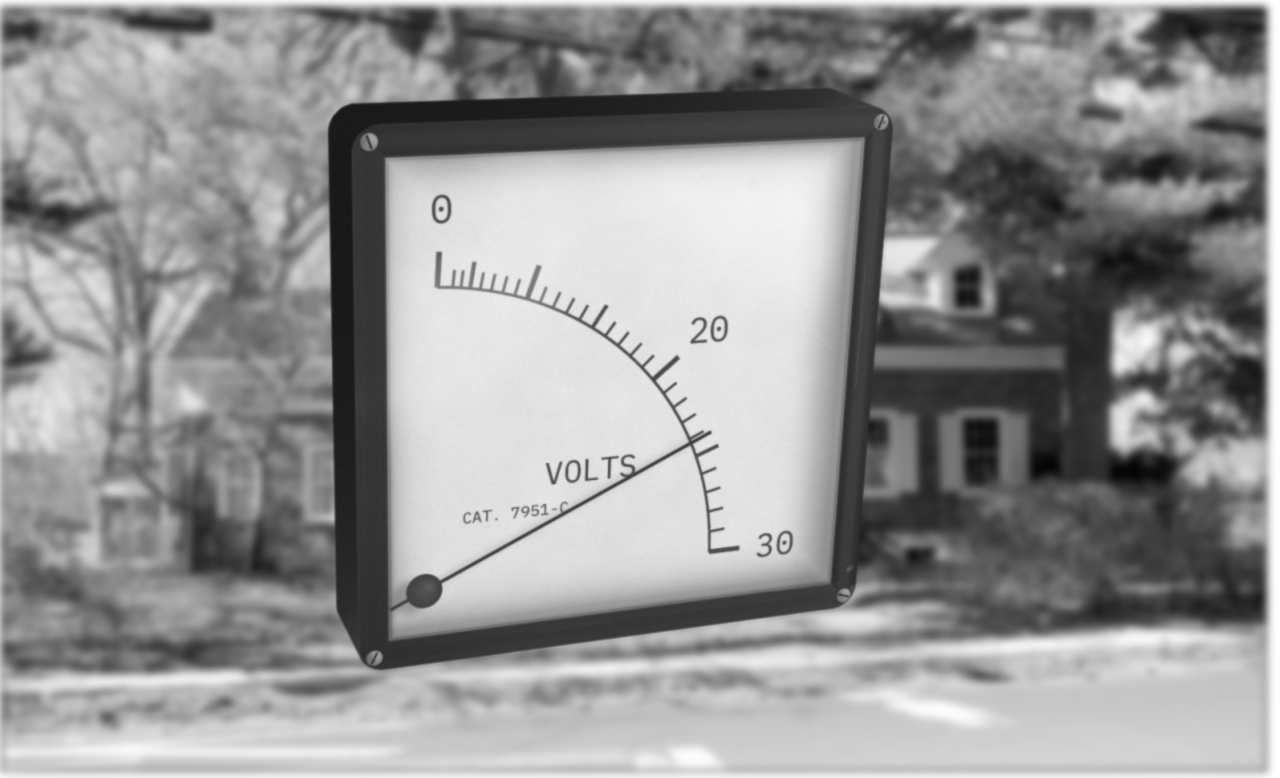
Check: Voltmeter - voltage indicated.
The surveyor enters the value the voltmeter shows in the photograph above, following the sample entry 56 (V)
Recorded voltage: 24 (V)
